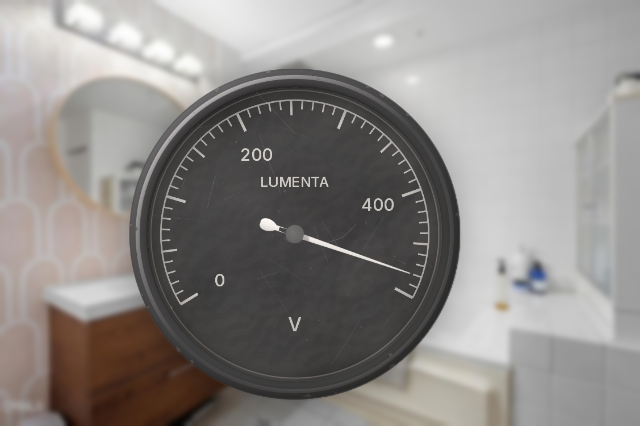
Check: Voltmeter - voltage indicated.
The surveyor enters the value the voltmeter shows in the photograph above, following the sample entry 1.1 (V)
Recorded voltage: 480 (V)
